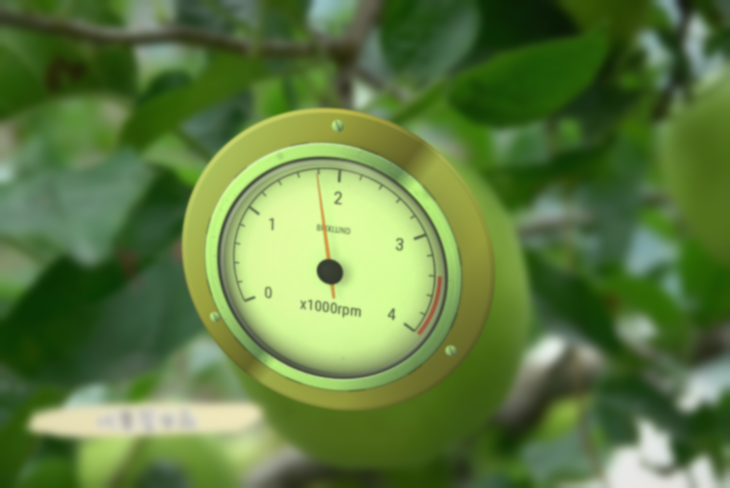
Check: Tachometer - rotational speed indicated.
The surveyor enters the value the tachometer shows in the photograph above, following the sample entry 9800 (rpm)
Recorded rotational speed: 1800 (rpm)
